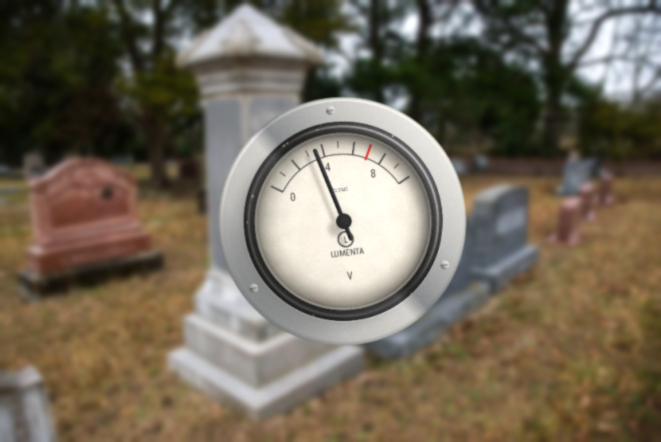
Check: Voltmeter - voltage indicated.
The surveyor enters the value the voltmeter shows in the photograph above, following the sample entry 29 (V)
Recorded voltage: 3.5 (V)
